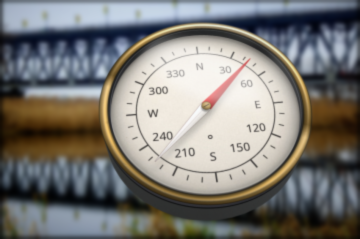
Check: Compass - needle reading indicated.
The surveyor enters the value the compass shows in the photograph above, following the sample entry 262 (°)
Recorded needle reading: 45 (°)
